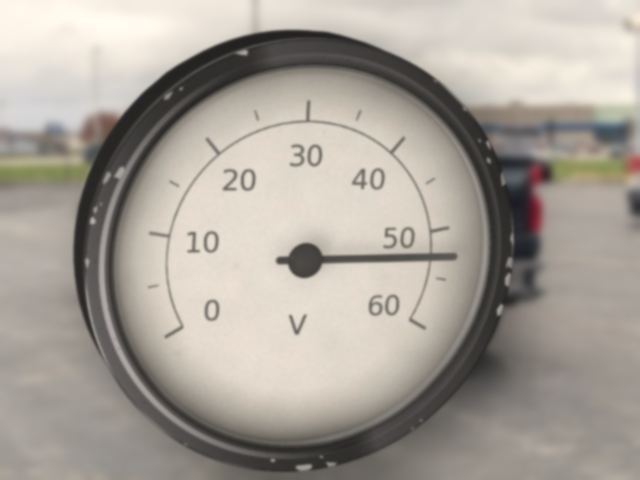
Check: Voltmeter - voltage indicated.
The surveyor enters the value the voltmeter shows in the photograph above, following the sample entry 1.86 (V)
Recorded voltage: 52.5 (V)
